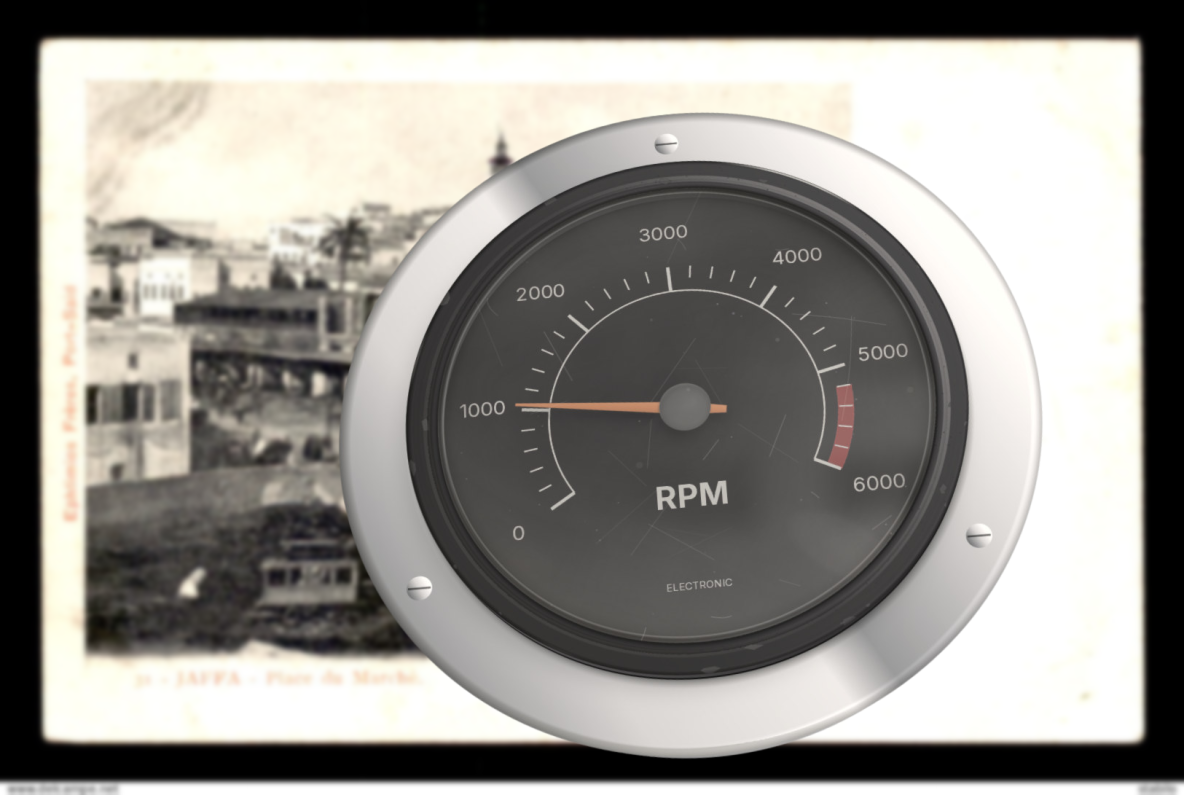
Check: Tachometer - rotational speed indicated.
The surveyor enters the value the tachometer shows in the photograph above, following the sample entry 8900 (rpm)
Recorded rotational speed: 1000 (rpm)
